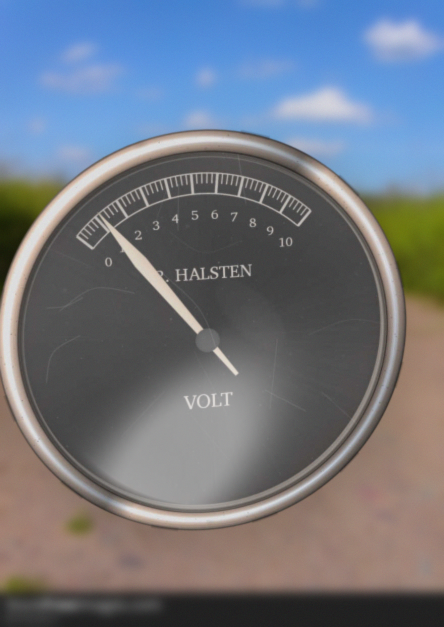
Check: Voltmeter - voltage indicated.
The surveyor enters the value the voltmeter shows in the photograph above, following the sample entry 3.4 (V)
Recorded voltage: 1.2 (V)
